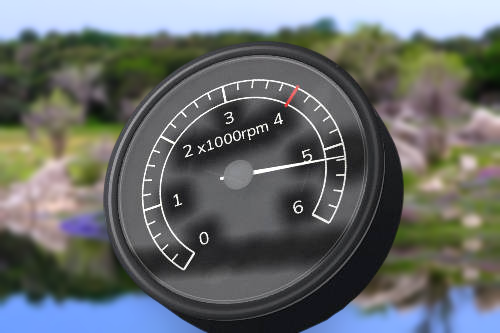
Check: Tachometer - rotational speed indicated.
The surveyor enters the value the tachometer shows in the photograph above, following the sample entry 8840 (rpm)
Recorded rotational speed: 5200 (rpm)
